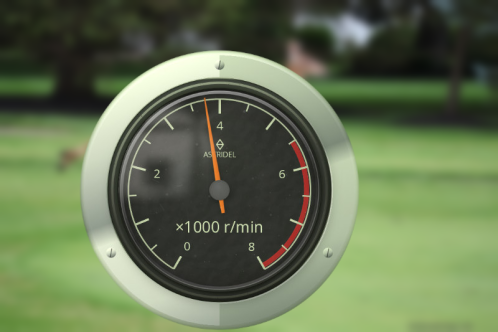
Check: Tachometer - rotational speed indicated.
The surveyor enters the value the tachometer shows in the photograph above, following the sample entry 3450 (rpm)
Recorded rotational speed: 3750 (rpm)
